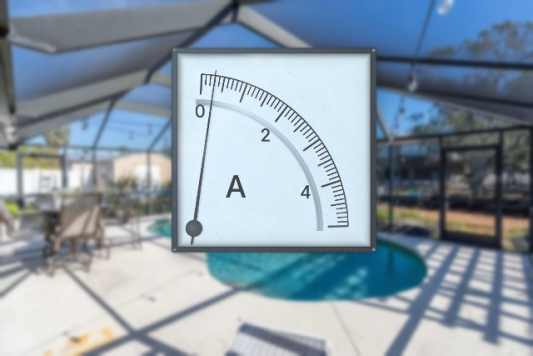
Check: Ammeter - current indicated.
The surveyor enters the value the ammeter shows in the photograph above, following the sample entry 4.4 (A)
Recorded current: 0.3 (A)
